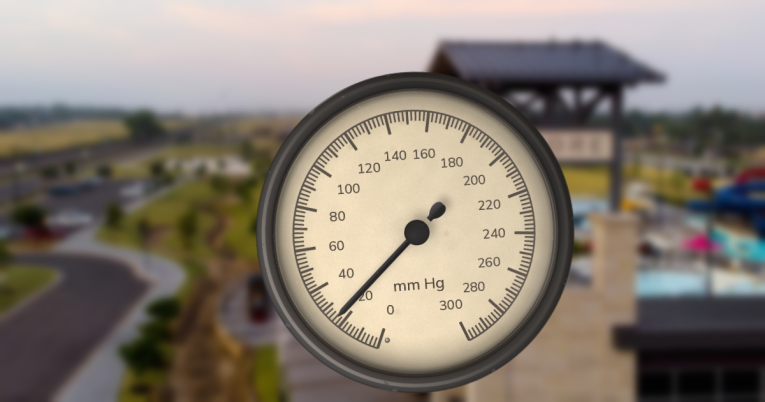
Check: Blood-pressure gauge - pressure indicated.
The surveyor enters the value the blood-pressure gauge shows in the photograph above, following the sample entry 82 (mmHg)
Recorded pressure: 24 (mmHg)
